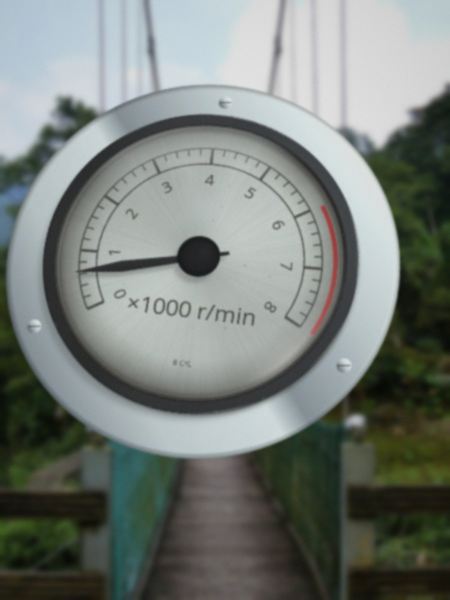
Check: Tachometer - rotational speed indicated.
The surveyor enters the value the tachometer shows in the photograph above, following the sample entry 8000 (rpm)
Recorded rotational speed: 600 (rpm)
